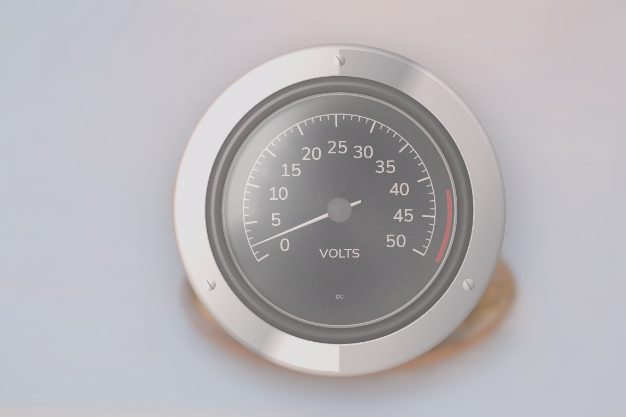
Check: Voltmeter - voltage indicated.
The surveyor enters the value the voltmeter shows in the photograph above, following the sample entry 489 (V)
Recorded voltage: 2 (V)
